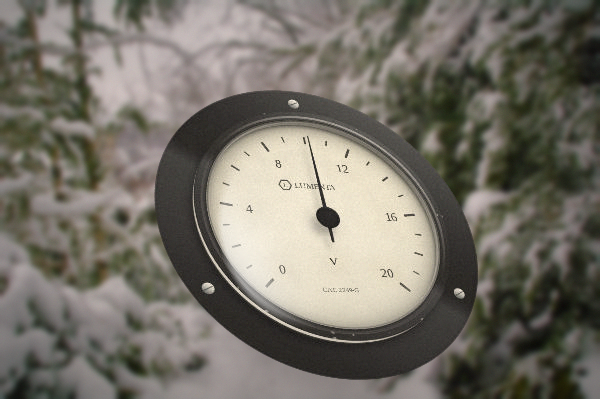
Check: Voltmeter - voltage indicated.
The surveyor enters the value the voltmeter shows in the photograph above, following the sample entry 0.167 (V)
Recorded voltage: 10 (V)
